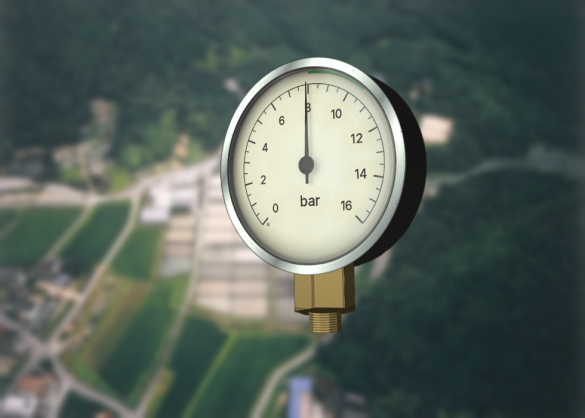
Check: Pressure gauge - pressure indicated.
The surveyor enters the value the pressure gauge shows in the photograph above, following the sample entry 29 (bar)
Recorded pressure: 8 (bar)
